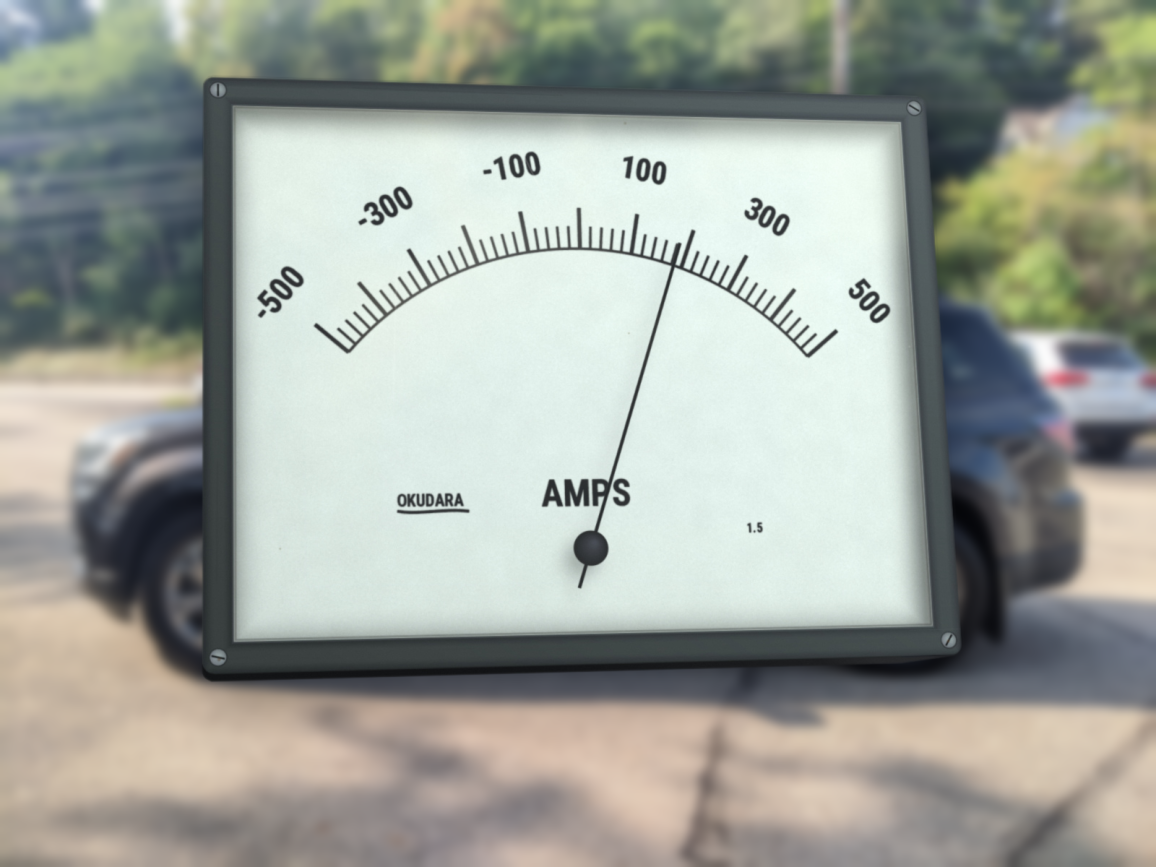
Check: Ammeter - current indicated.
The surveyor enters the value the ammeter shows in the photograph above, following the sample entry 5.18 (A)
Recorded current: 180 (A)
